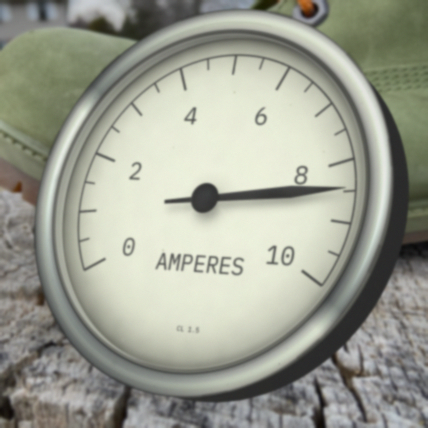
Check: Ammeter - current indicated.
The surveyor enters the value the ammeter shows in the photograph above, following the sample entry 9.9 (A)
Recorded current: 8.5 (A)
